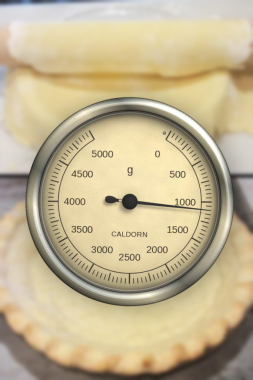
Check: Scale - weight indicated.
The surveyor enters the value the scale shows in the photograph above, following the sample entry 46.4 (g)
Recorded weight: 1100 (g)
